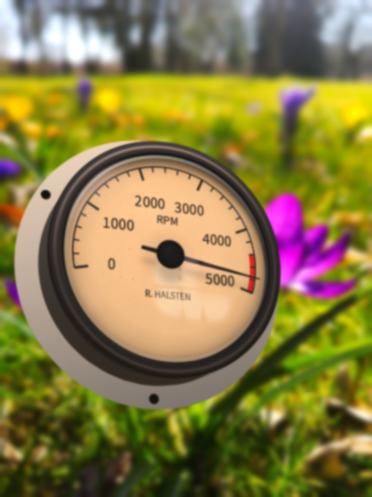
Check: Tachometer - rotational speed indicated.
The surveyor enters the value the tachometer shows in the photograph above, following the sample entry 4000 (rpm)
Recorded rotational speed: 4800 (rpm)
